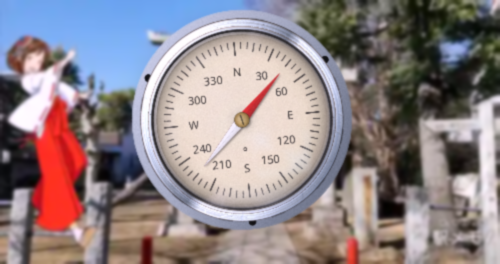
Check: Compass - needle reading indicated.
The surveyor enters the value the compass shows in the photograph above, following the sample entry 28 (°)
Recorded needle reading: 45 (°)
